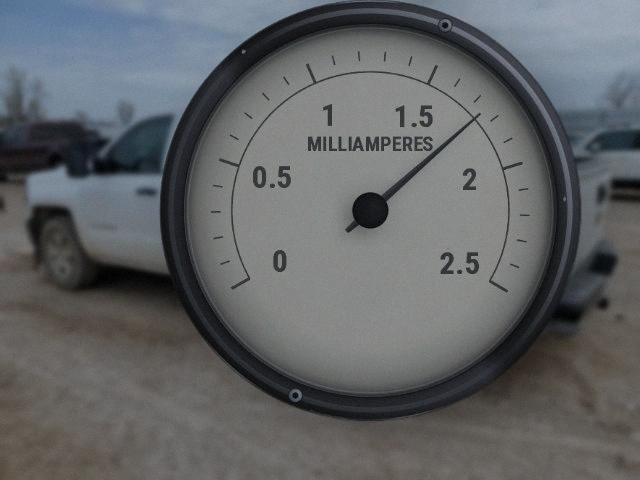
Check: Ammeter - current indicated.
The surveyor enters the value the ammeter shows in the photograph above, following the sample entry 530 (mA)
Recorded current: 1.75 (mA)
